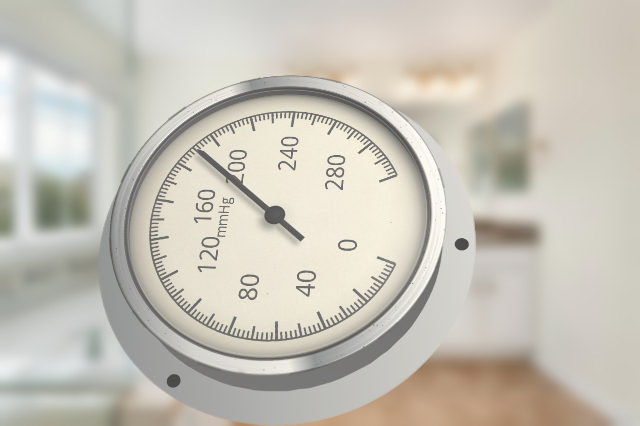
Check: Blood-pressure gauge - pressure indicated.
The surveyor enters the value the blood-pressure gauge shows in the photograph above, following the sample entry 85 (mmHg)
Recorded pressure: 190 (mmHg)
